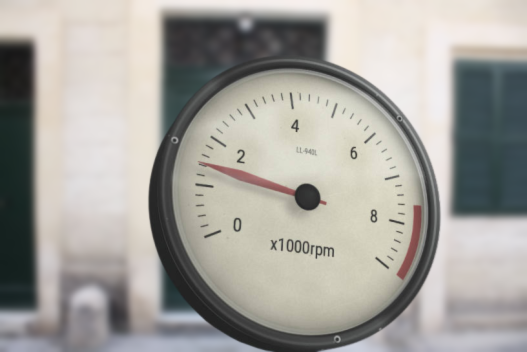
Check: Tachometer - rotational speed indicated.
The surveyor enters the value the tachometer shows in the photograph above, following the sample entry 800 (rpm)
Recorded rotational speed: 1400 (rpm)
